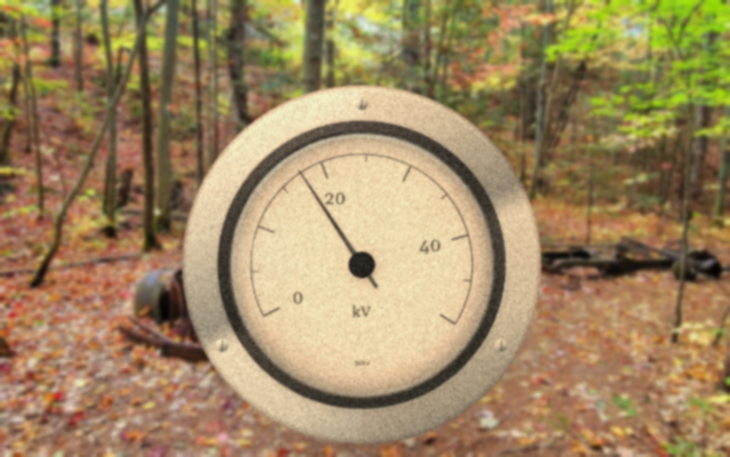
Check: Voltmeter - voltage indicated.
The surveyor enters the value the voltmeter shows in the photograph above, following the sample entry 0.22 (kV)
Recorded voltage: 17.5 (kV)
